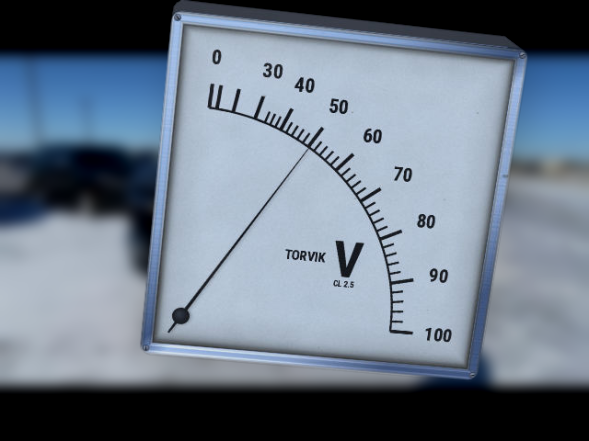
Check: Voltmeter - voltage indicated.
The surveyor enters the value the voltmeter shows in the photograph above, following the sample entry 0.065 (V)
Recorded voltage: 50 (V)
